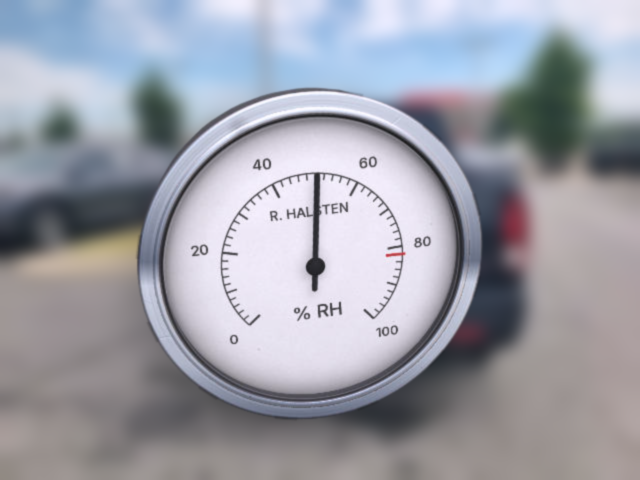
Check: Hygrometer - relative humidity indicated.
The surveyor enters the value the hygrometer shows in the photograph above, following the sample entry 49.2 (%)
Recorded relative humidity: 50 (%)
